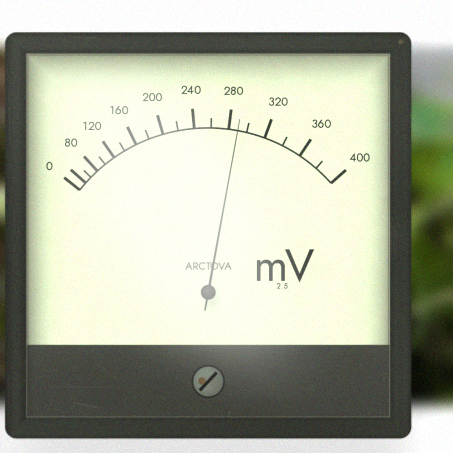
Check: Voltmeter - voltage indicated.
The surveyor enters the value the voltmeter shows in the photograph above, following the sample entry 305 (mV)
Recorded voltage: 290 (mV)
